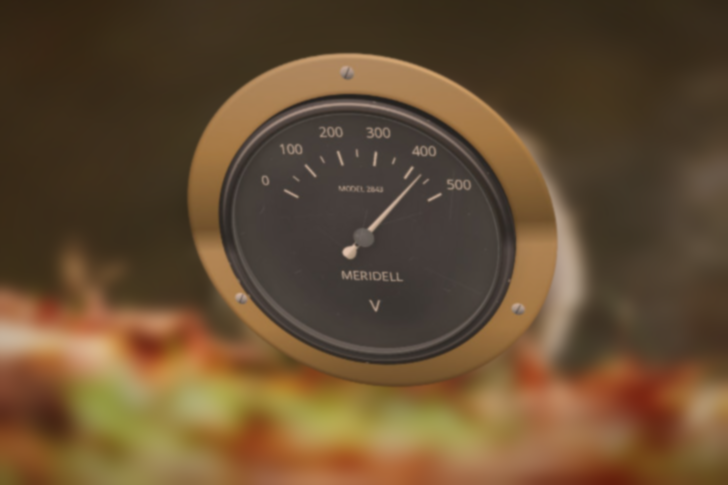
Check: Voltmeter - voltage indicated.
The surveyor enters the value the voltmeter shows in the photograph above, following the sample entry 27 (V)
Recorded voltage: 425 (V)
